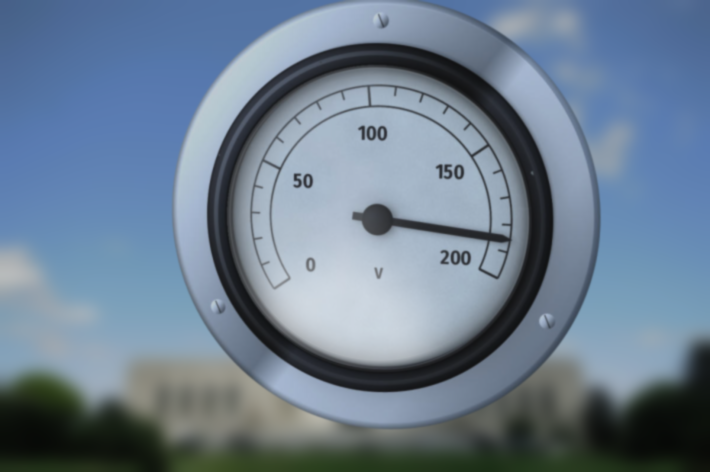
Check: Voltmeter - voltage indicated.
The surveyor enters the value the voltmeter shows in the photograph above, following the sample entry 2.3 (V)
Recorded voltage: 185 (V)
